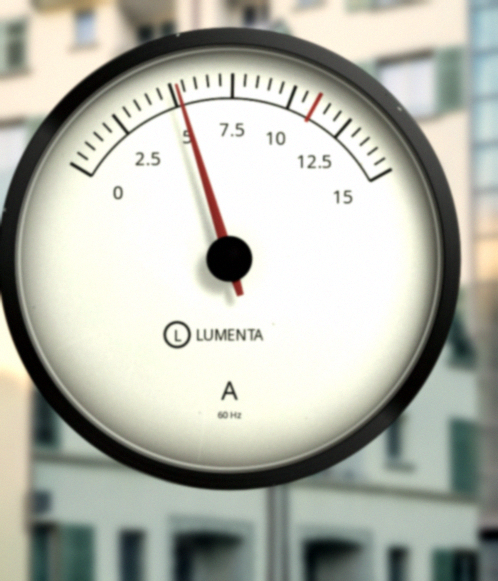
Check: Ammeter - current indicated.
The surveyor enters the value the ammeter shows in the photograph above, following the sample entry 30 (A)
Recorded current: 5.25 (A)
